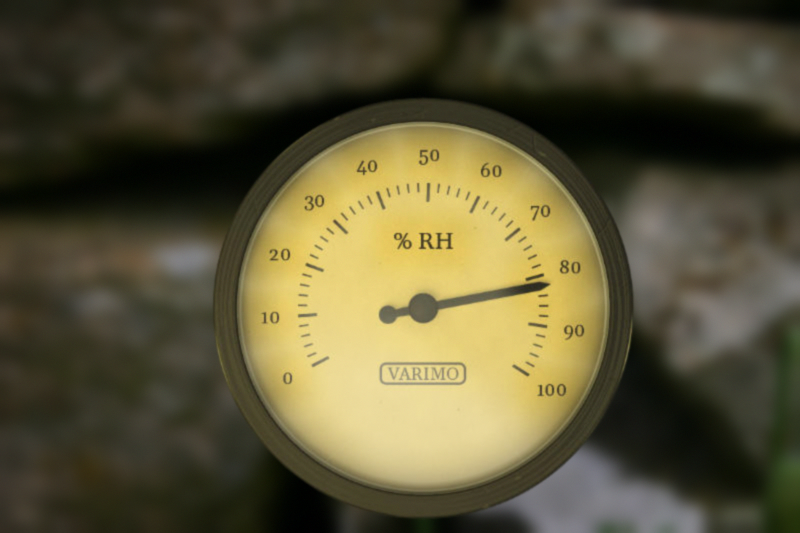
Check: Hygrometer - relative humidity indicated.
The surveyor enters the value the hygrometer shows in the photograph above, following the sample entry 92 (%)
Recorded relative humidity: 82 (%)
